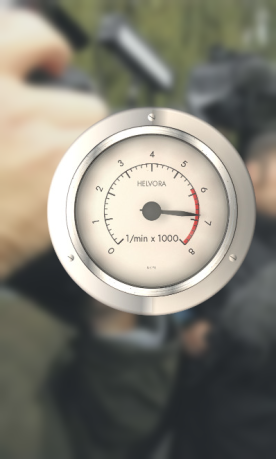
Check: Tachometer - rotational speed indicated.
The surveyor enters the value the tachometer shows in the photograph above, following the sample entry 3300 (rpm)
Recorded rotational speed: 6800 (rpm)
